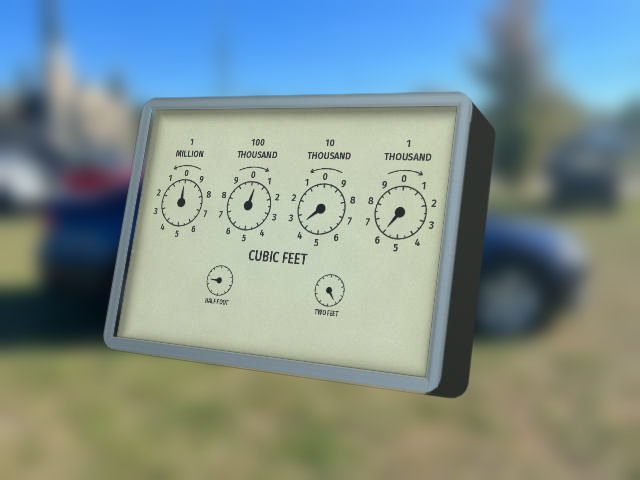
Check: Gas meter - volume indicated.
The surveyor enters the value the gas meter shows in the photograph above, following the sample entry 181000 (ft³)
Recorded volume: 3600 (ft³)
